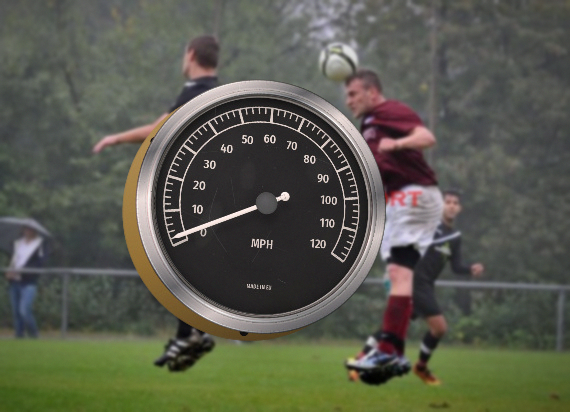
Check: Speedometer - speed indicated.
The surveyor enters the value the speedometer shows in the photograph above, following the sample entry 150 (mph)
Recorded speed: 2 (mph)
